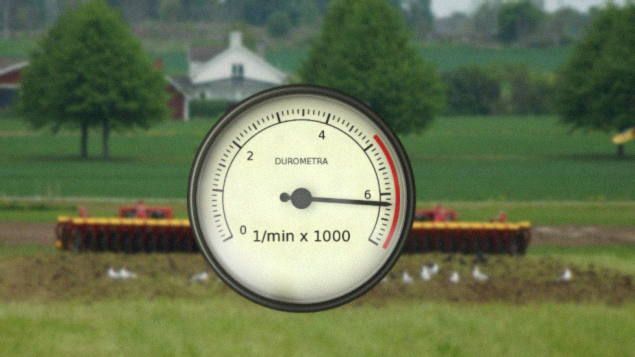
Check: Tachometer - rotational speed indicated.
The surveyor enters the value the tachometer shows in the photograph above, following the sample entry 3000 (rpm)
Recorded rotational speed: 6200 (rpm)
